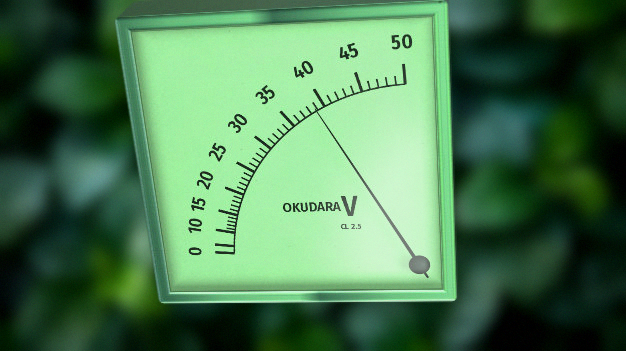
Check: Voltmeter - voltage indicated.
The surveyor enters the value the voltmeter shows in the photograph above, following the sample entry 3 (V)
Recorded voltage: 39 (V)
